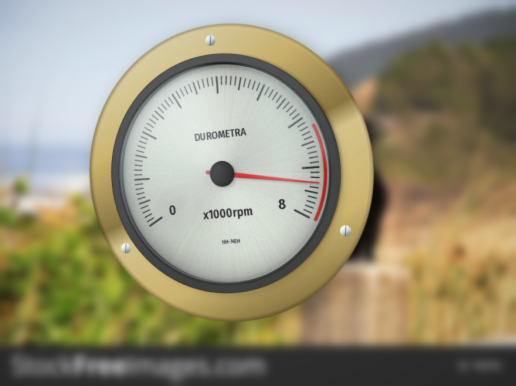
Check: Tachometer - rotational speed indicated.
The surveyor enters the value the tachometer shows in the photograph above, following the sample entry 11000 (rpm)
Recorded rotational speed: 7300 (rpm)
